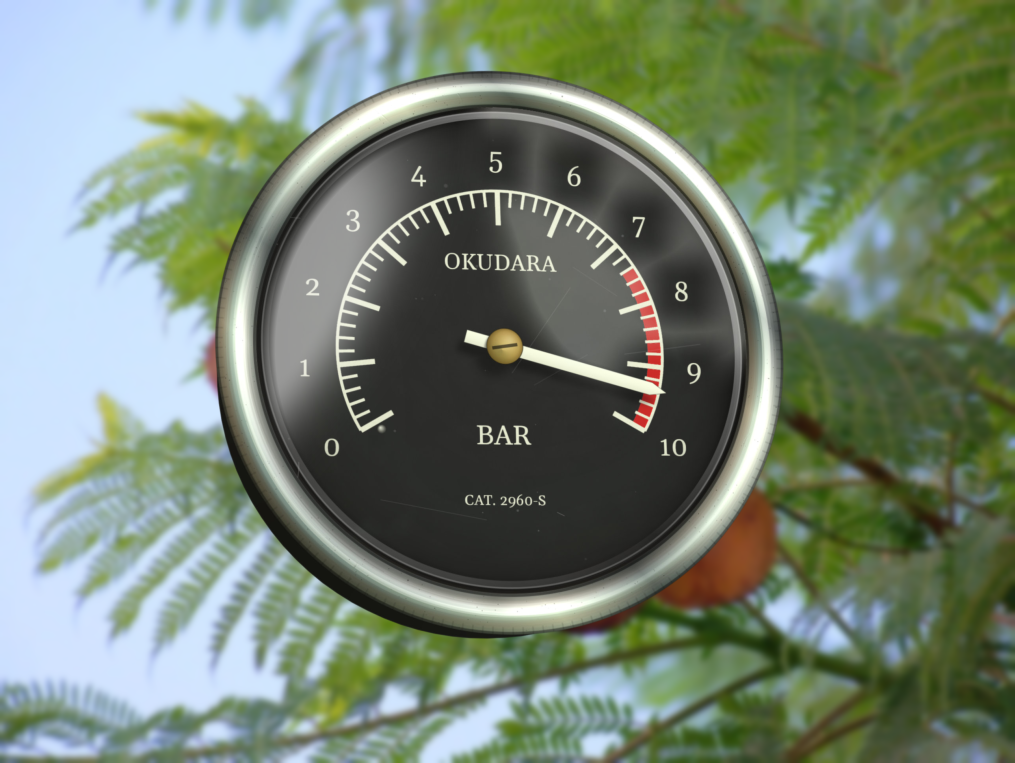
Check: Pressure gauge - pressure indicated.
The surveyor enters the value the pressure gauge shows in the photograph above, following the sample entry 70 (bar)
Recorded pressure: 9.4 (bar)
